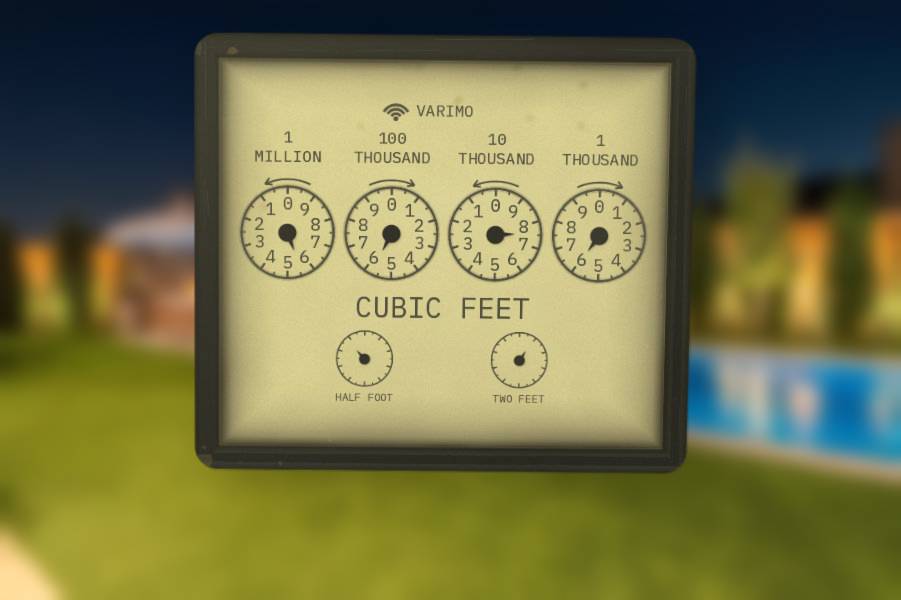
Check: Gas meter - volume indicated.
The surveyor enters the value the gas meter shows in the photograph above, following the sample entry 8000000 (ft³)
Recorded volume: 557600 (ft³)
